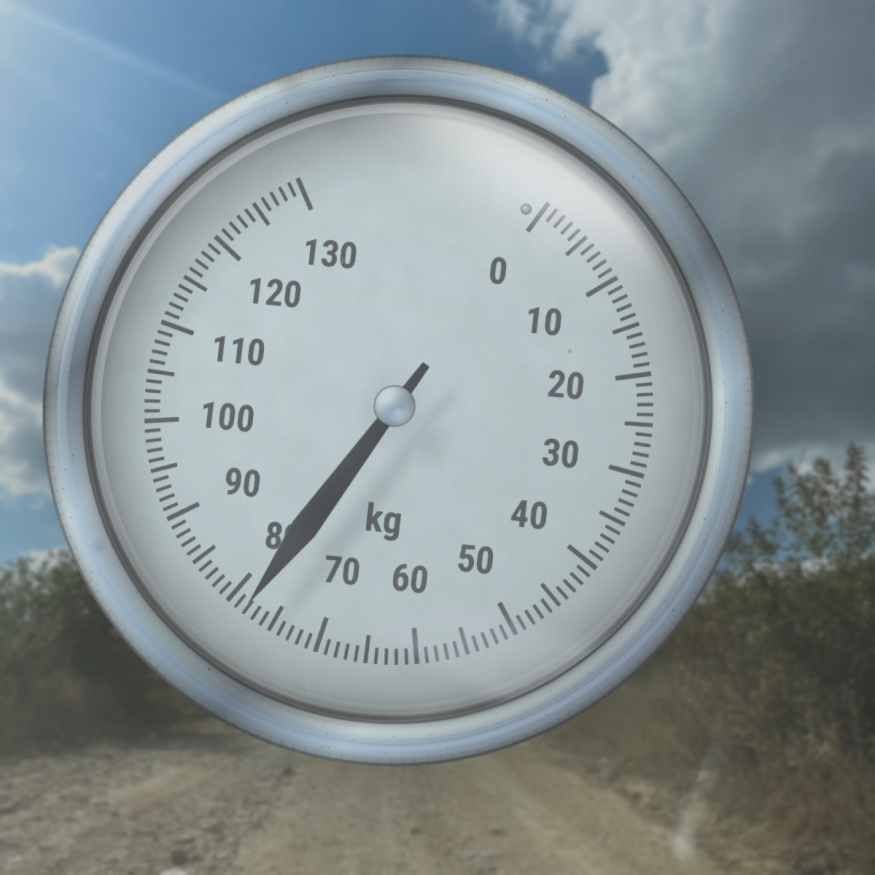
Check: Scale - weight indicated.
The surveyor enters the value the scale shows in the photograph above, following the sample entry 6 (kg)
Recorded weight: 78 (kg)
